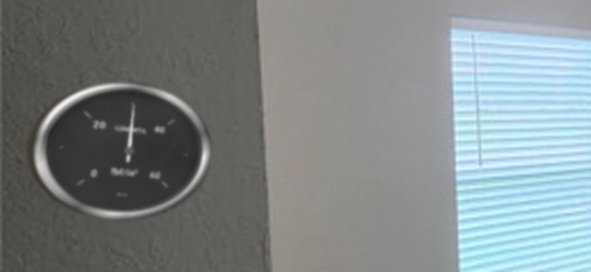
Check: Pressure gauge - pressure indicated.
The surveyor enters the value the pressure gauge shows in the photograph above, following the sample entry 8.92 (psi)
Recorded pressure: 30 (psi)
